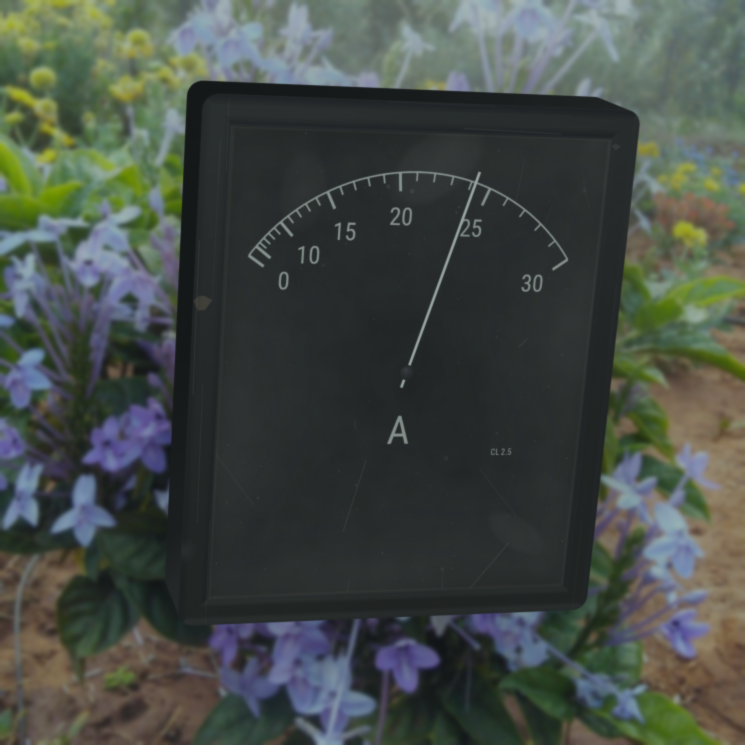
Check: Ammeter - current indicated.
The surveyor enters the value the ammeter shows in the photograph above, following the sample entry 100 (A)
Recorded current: 24 (A)
